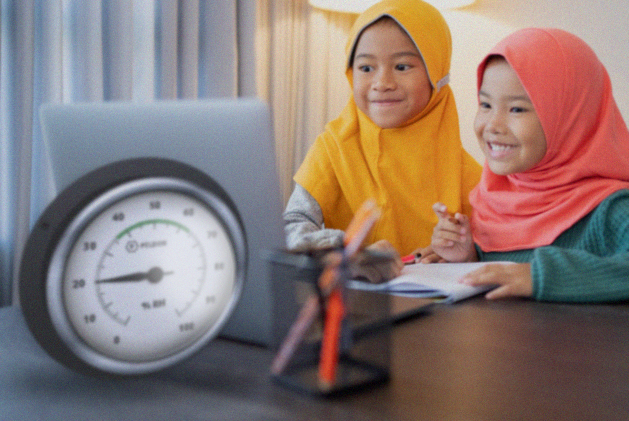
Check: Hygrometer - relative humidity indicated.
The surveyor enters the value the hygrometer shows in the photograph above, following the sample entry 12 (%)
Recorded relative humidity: 20 (%)
